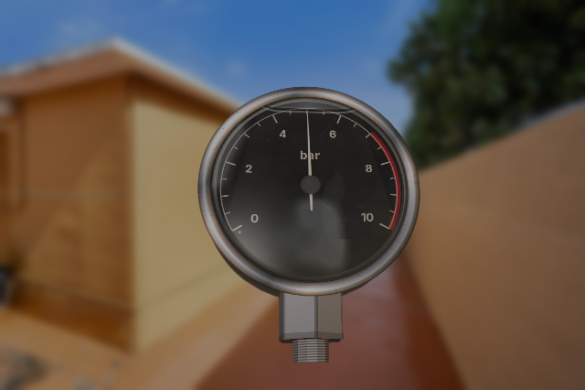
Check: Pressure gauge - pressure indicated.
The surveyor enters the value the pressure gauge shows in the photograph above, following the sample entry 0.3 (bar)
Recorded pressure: 5 (bar)
